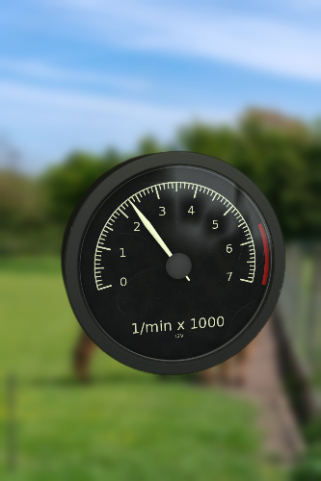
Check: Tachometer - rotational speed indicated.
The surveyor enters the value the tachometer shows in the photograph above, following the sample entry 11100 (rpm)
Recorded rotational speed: 2300 (rpm)
